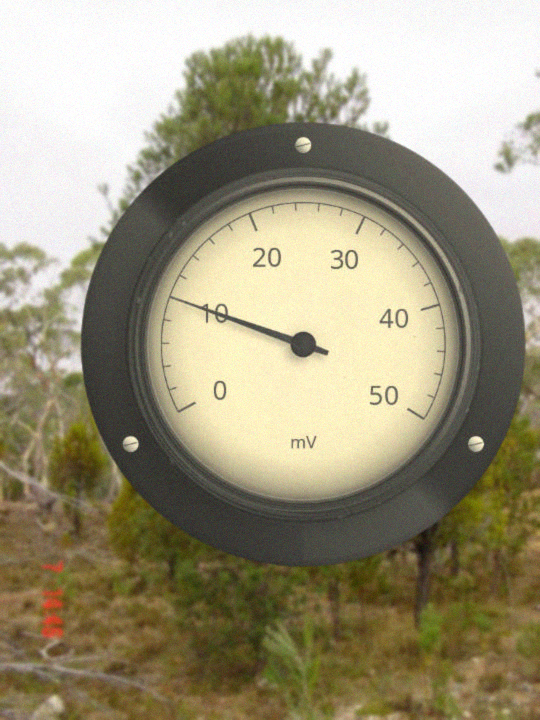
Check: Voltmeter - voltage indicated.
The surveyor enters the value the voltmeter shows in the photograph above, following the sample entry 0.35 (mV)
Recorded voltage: 10 (mV)
